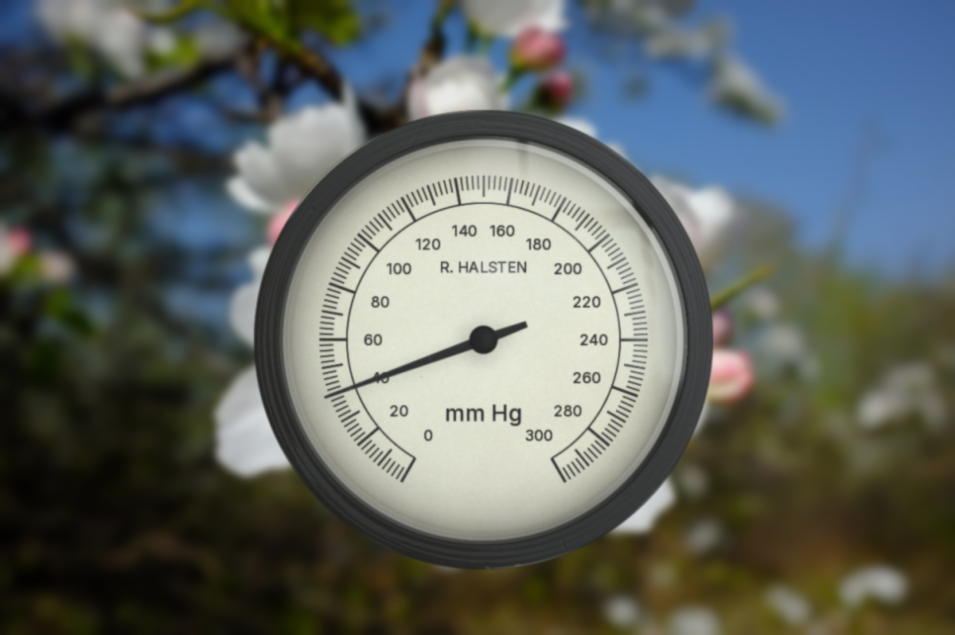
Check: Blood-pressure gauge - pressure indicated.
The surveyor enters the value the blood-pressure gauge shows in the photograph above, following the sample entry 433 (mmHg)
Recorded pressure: 40 (mmHg)
